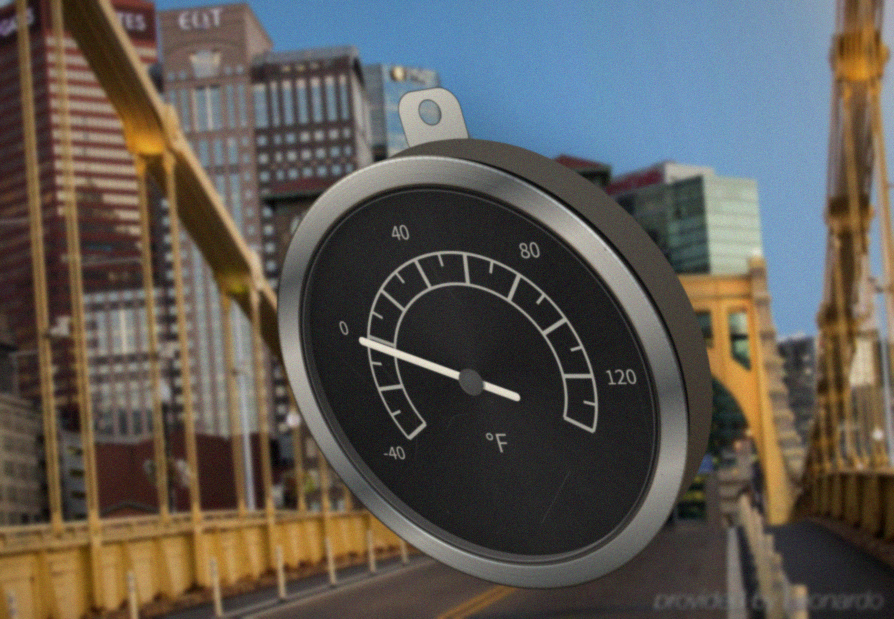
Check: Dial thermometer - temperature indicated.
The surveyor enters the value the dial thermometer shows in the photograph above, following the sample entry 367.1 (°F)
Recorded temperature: 0 (°F)
